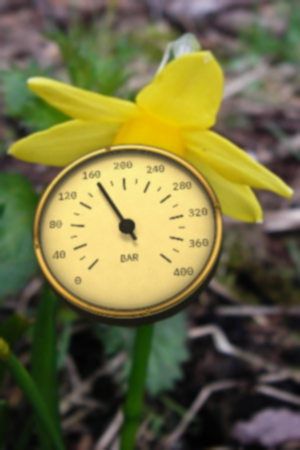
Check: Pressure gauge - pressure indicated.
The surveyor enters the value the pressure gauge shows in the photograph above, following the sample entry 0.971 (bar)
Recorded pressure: 160 (bar)
